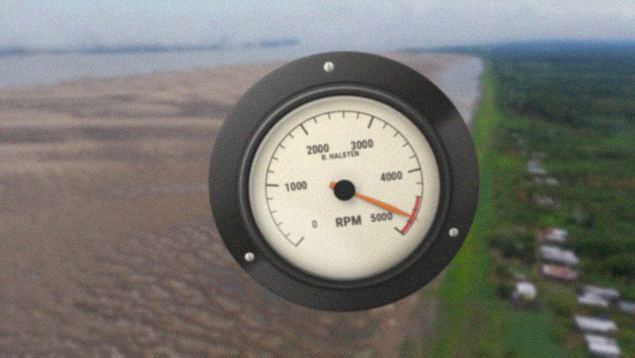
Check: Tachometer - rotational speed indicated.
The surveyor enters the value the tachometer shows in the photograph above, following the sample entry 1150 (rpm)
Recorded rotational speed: 4700 (rpm)
